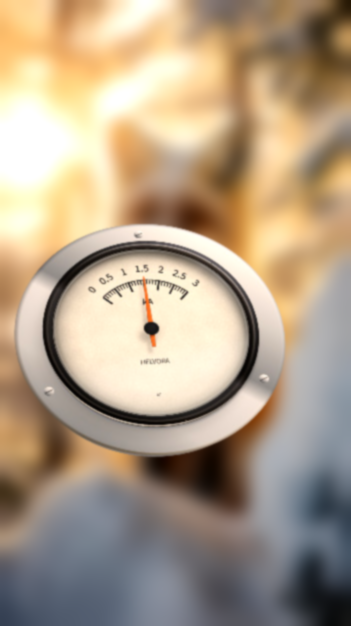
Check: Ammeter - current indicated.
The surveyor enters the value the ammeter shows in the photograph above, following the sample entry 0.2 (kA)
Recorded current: 1.5 (kA)
